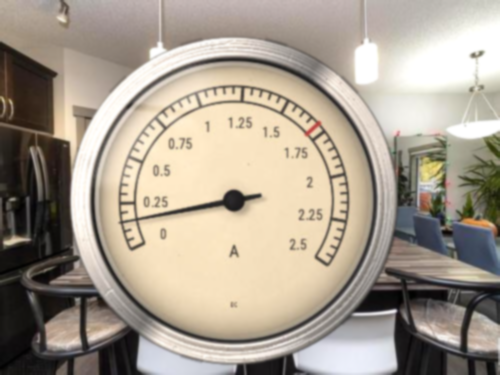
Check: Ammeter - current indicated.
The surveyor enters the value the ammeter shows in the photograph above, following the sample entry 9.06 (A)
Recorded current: 0.15 (A)
